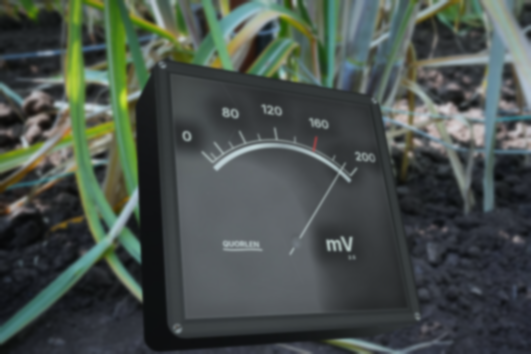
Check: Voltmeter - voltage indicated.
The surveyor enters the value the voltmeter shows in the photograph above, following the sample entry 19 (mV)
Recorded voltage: 190 (mV)
